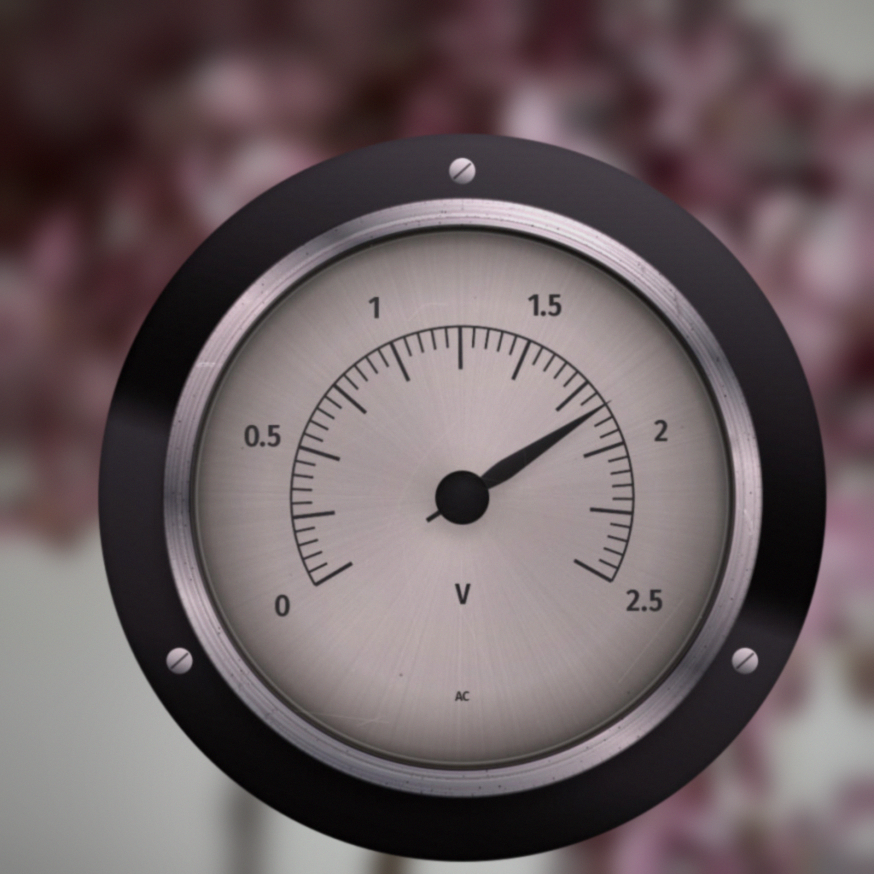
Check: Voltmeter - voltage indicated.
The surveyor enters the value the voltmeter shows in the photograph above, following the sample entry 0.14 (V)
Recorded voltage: 1.85 (V)
